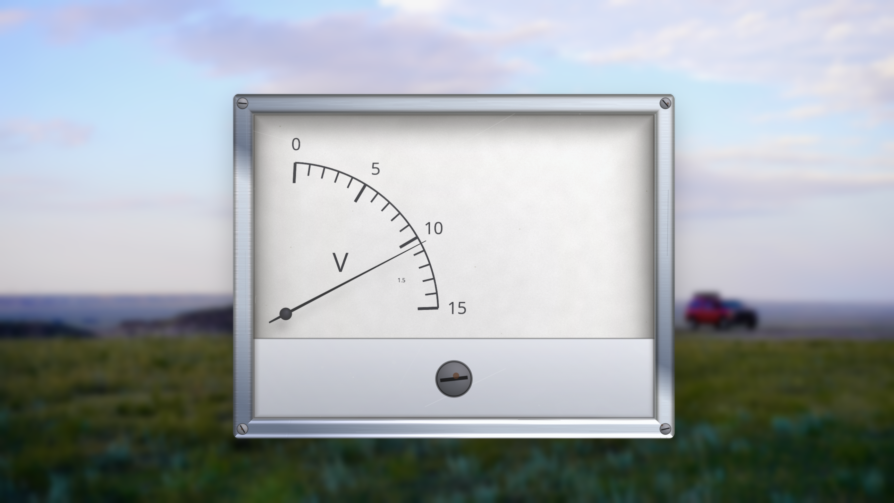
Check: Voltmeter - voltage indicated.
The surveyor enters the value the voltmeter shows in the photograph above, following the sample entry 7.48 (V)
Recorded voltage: 10.5 (V)
